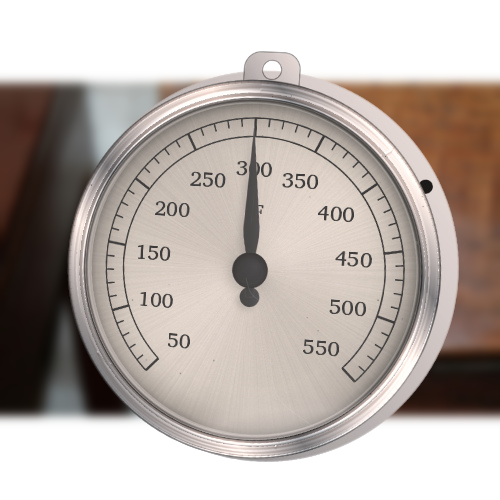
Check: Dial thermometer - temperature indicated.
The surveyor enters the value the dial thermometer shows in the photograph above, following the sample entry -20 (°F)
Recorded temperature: 300 (°F)
